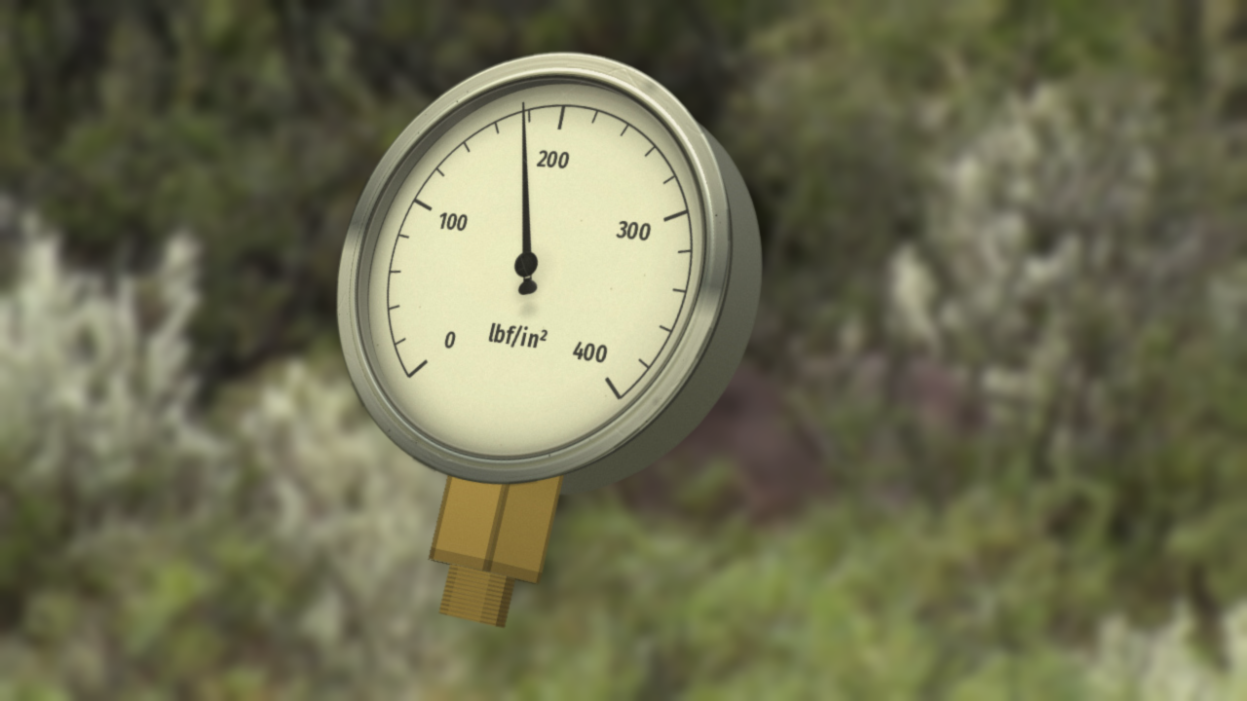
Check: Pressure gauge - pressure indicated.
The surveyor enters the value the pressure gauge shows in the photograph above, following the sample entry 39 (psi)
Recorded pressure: 180 (psi)
